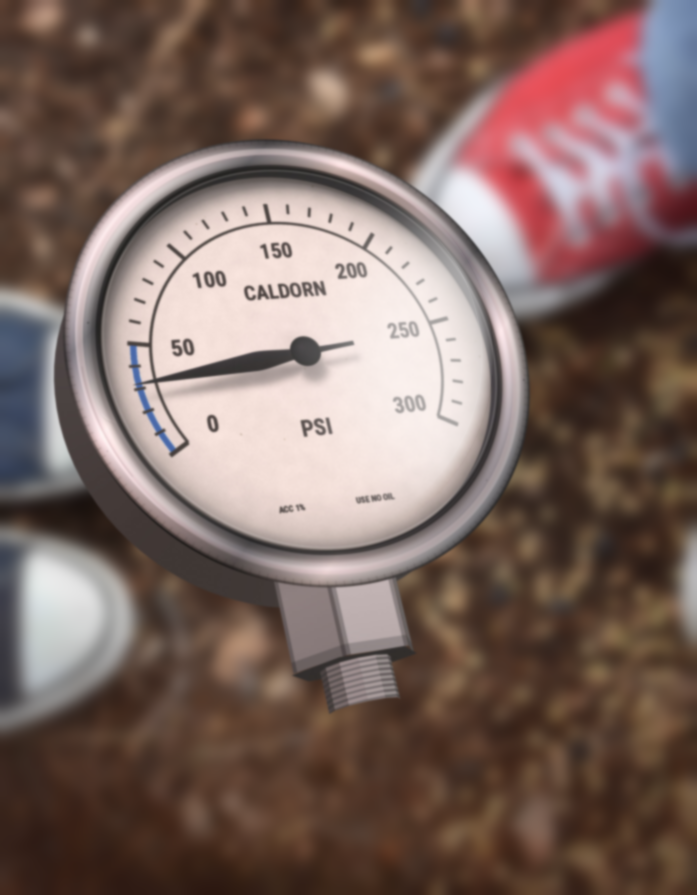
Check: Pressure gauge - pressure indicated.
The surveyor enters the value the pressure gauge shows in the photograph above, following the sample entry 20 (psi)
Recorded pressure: 30 (psi)
